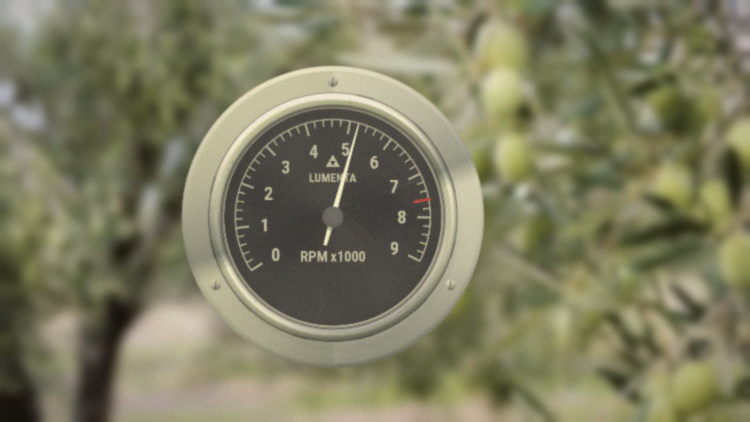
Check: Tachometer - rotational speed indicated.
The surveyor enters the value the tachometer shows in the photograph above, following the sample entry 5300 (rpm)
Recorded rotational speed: 5200 (rpm)
